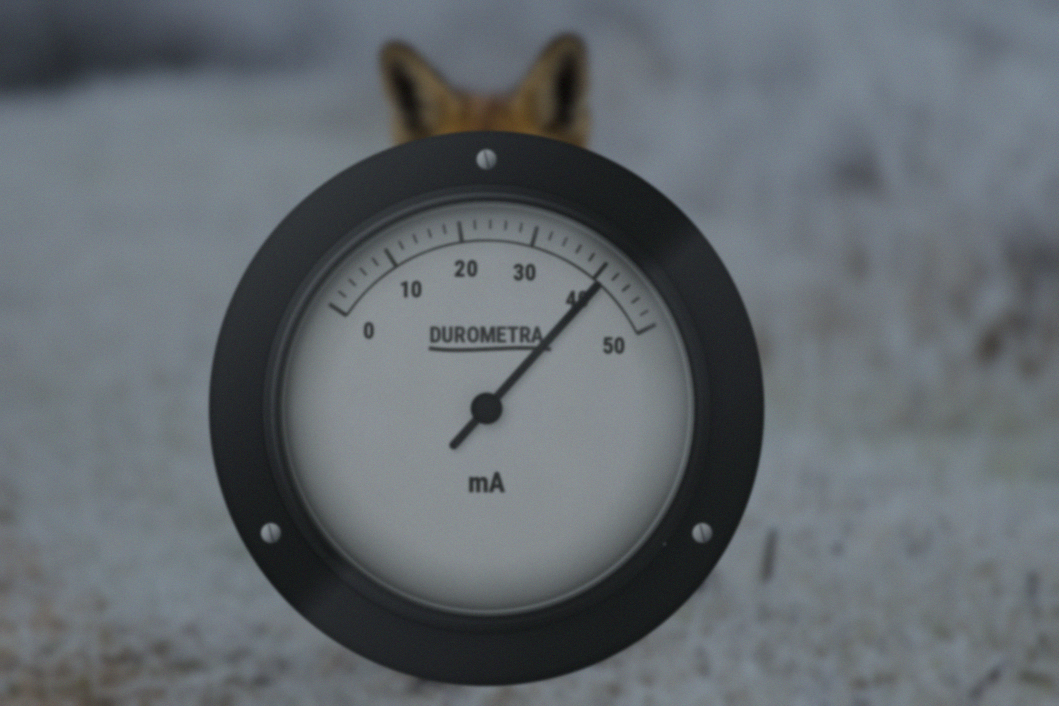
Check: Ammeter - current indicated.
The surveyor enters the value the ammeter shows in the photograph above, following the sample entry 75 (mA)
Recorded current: 41 (mA)
